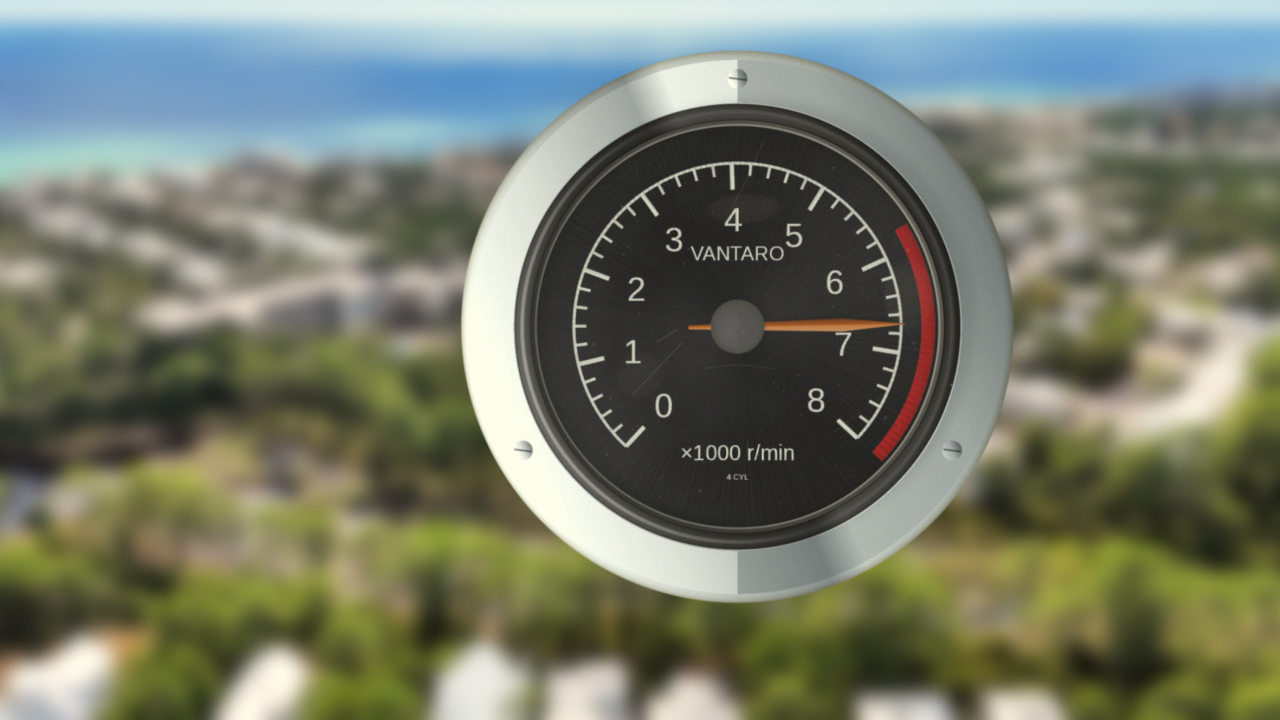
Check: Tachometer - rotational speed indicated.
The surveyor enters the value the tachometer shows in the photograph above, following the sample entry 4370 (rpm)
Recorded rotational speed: 6700 (rpm)
